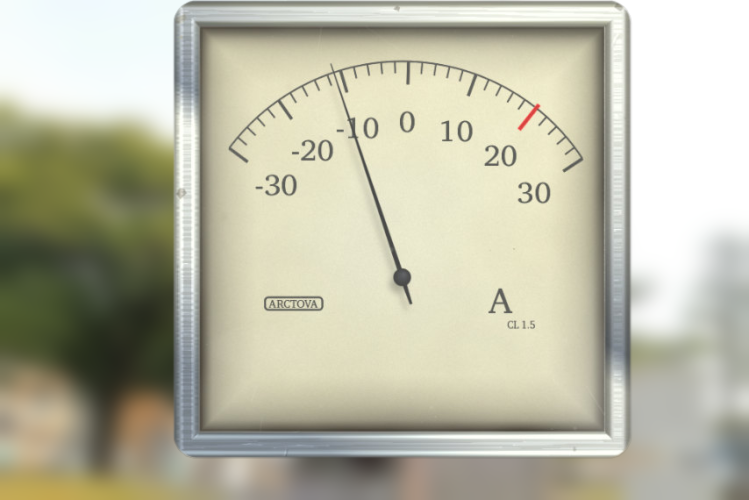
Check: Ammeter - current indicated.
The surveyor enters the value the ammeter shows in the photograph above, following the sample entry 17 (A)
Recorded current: -11 (A)
